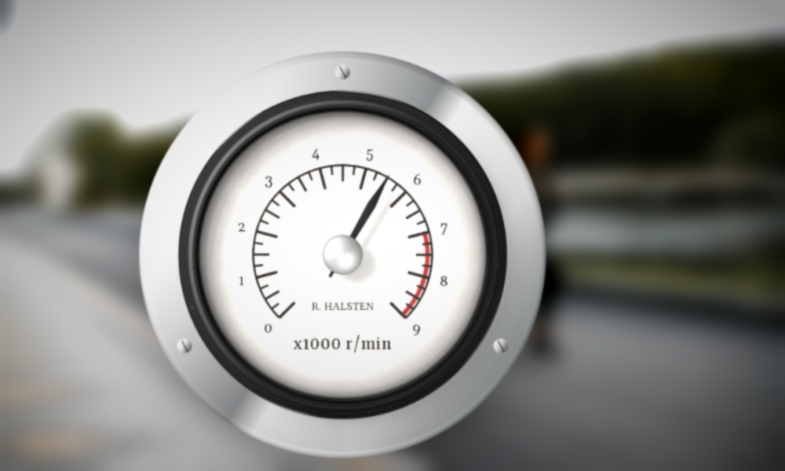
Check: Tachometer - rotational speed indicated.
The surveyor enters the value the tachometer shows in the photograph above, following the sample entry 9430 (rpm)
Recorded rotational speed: 5500 (rpm)
